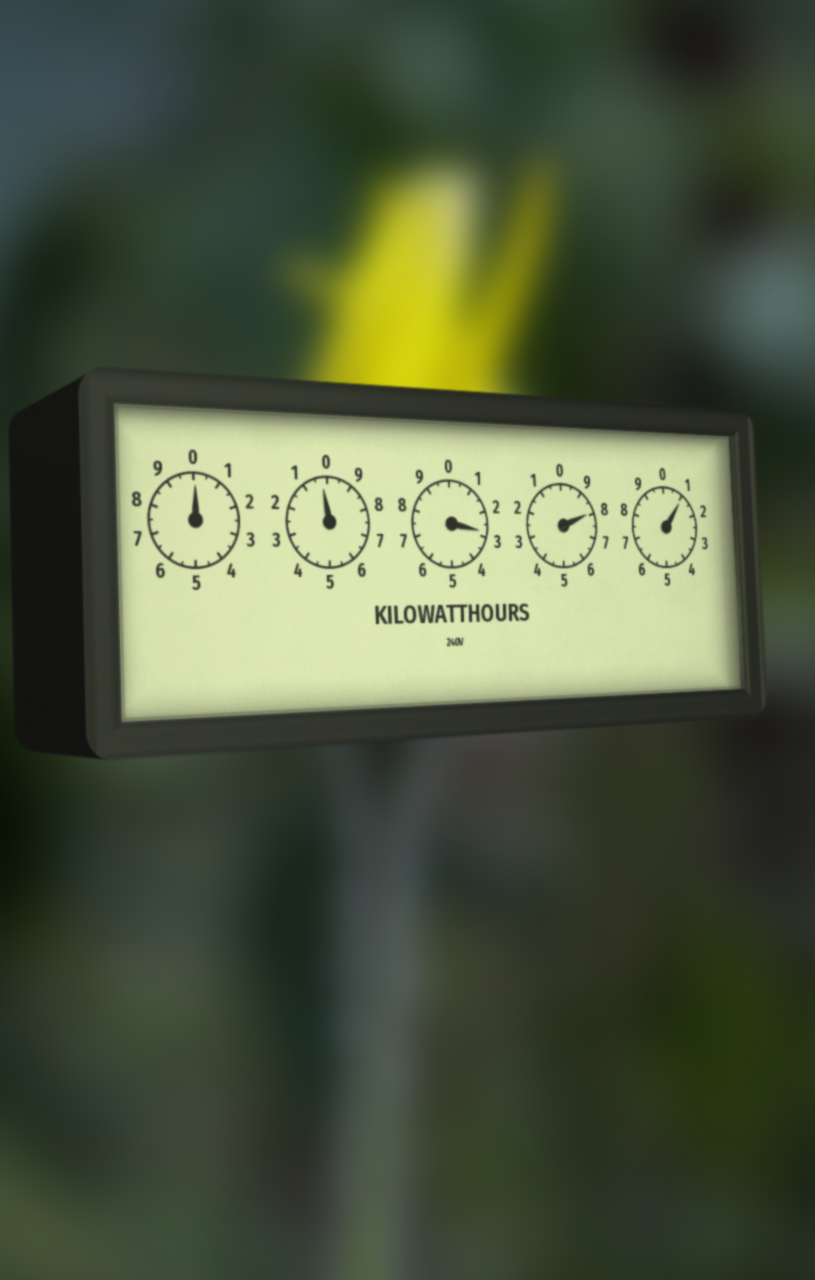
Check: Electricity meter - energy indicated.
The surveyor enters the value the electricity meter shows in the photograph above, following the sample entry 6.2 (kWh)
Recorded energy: 281 (kWh)
